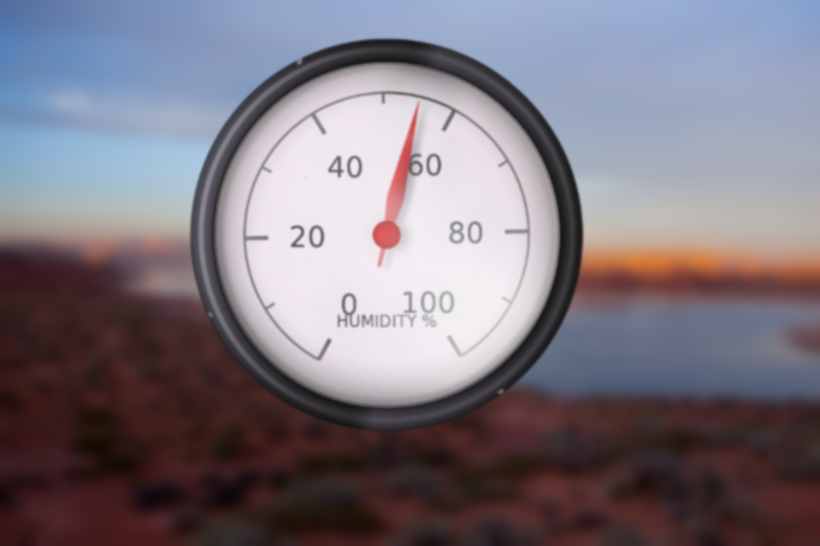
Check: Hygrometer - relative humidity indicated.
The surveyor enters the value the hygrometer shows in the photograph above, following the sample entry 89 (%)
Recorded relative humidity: 55 (%)
